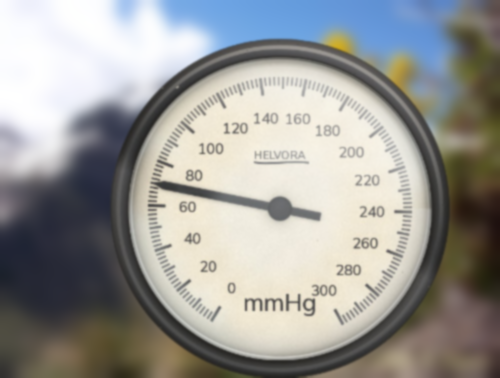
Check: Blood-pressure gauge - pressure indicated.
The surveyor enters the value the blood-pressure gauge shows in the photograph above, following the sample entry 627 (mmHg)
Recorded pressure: 70 (mmHg)
